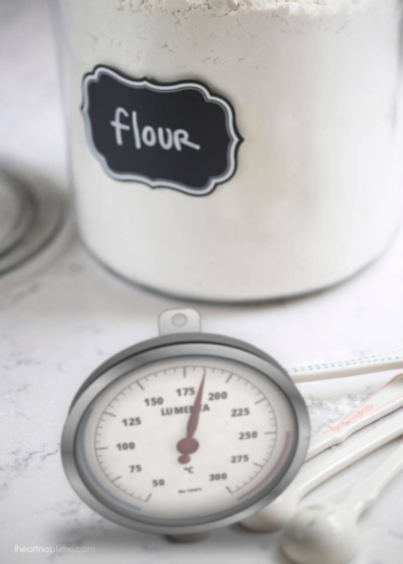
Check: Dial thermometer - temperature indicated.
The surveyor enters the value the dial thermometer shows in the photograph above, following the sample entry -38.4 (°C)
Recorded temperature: 185 (°C)
